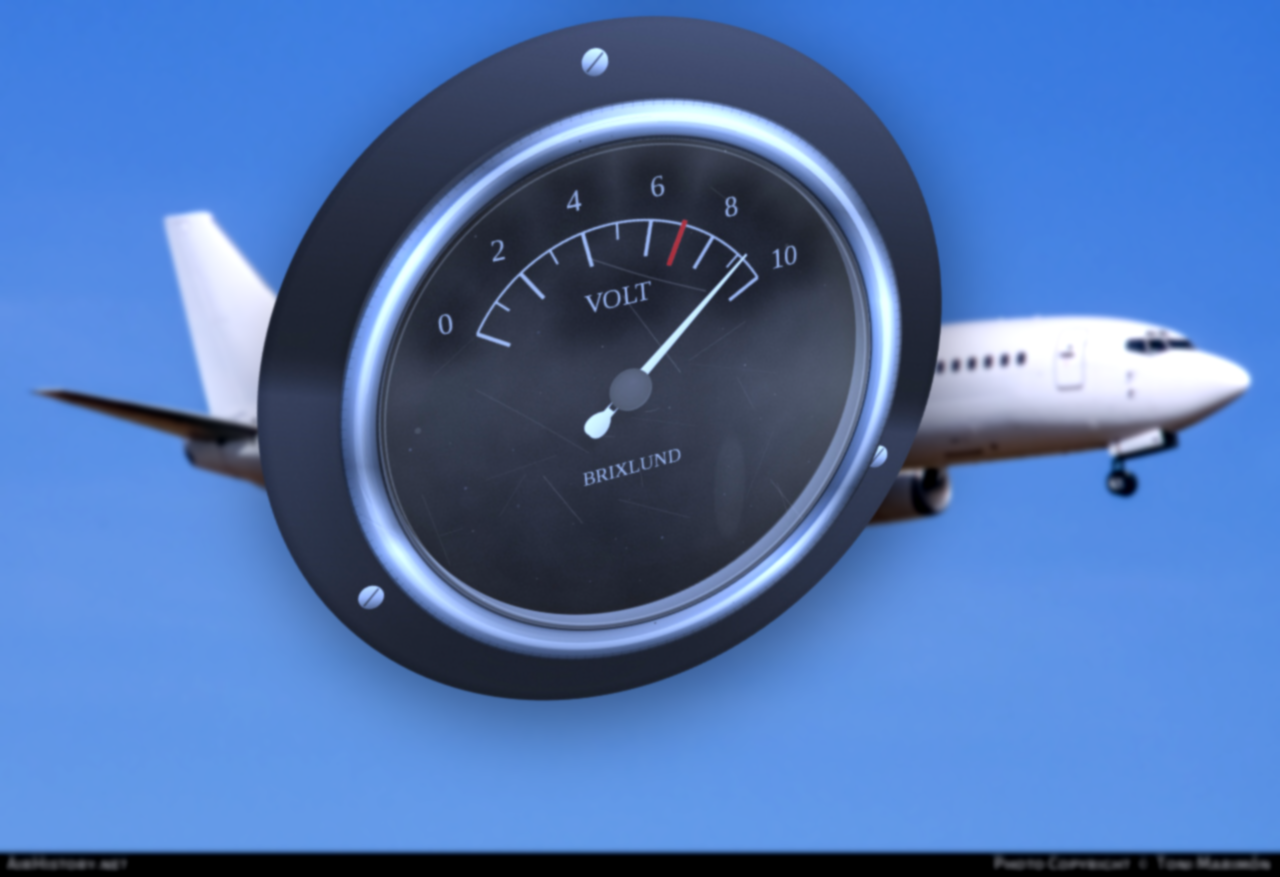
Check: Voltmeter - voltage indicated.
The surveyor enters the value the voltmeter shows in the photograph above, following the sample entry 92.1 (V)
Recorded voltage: 9 (V)
